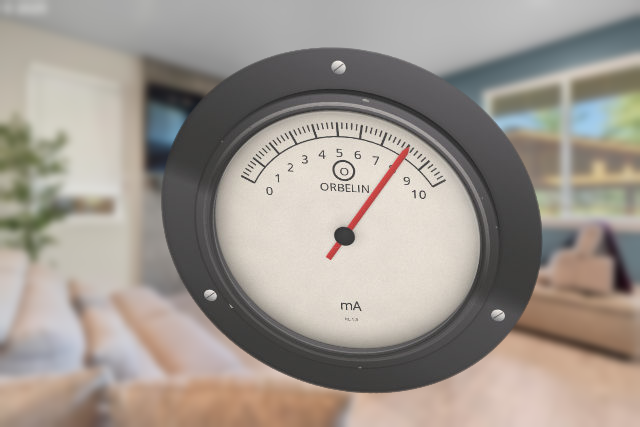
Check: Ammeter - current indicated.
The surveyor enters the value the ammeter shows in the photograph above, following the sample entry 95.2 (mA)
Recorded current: 8 (mA)
